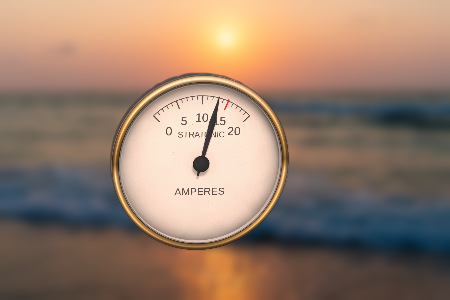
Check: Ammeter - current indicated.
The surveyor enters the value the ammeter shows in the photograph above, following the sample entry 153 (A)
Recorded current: 13 (A)
